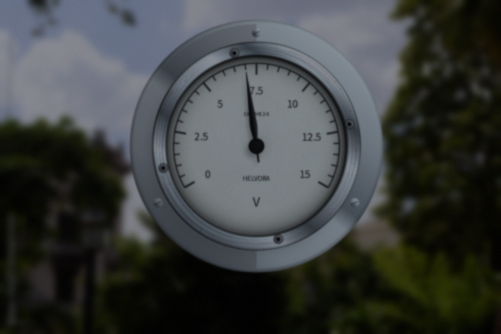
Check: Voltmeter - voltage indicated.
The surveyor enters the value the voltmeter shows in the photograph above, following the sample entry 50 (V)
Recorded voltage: 7 (V)
